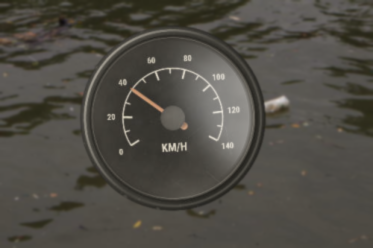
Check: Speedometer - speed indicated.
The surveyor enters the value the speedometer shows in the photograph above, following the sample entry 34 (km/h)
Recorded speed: 40 (km/h)
